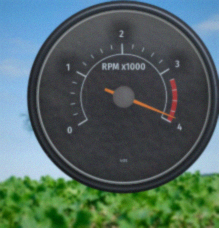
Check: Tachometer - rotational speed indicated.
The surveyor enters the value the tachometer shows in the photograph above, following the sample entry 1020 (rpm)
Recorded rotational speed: 3900 (rpm)
